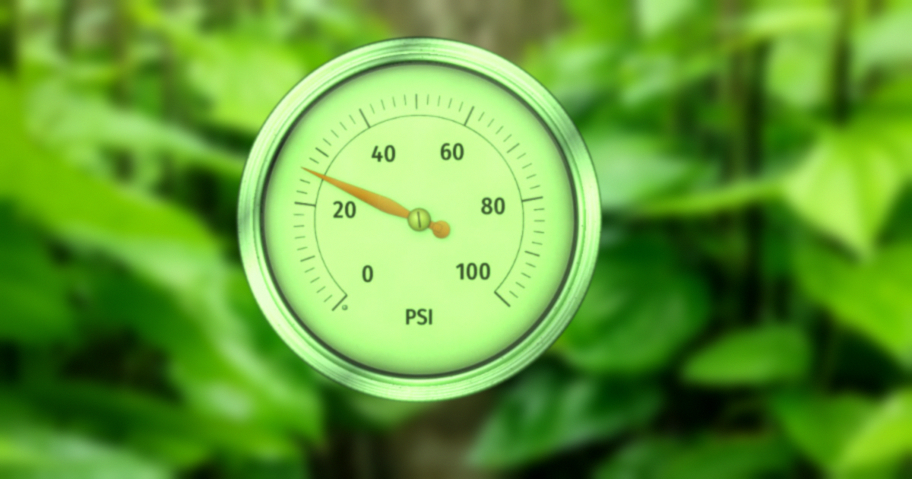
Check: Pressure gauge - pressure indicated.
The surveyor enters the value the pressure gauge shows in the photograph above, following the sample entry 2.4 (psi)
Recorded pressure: 26 (psi)
